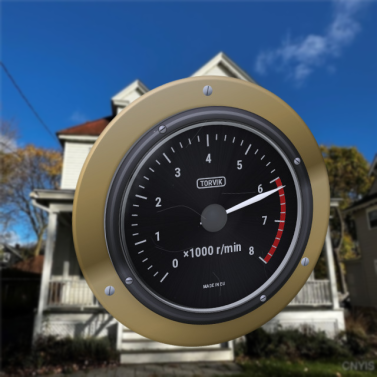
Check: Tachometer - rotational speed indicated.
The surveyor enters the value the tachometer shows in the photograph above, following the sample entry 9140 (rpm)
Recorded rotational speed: 6200 (rpm)
